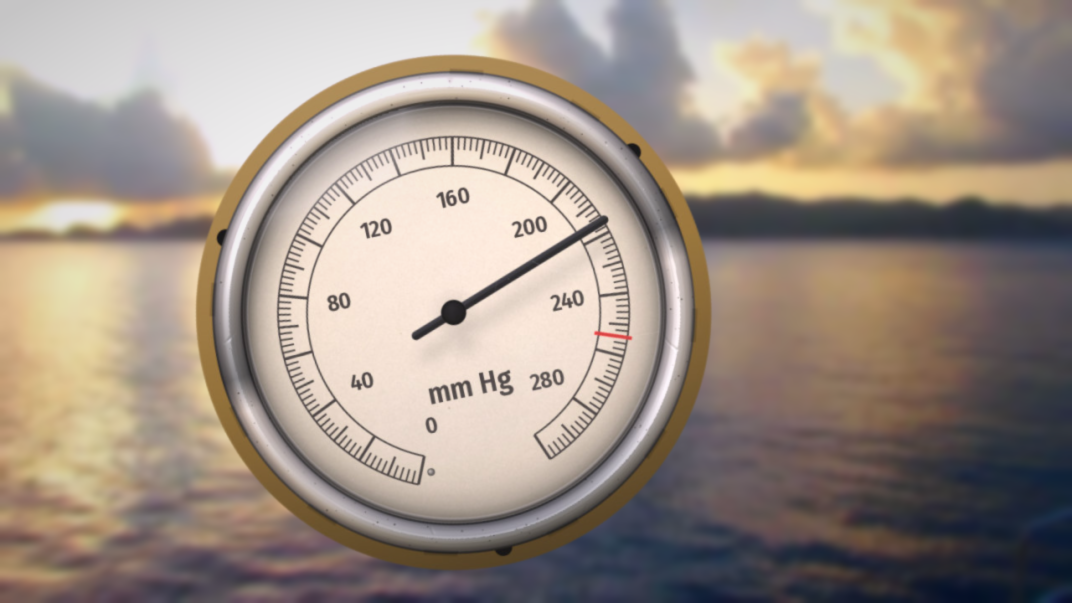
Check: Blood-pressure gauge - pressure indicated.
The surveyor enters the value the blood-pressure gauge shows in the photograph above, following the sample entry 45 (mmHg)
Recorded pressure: 216 (mmHg)
